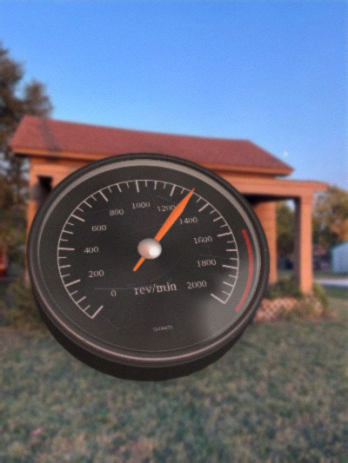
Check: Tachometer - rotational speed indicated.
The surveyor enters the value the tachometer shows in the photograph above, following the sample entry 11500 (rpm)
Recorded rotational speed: 1300 (rpm)
